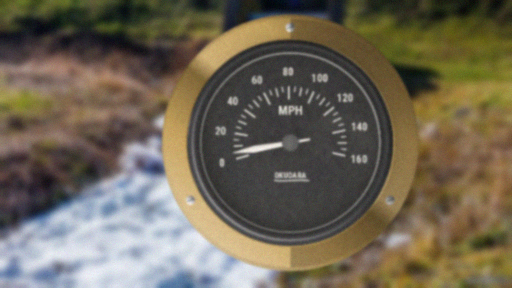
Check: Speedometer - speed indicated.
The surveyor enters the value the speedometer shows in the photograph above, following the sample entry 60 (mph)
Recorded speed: 5 (mph)
